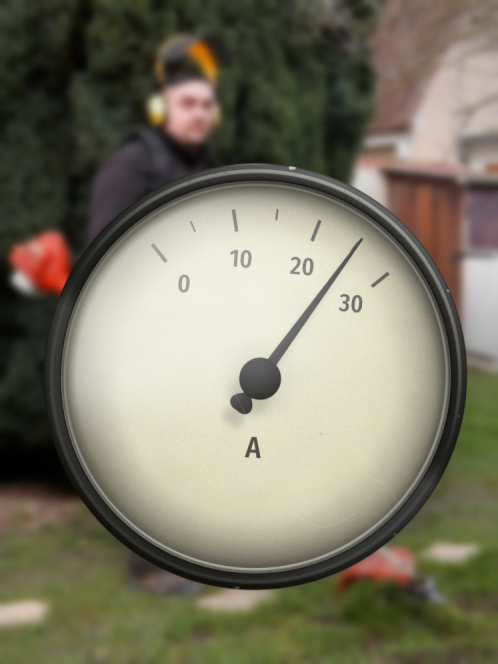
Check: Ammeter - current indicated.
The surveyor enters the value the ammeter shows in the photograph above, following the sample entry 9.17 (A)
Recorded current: 25 (A)
